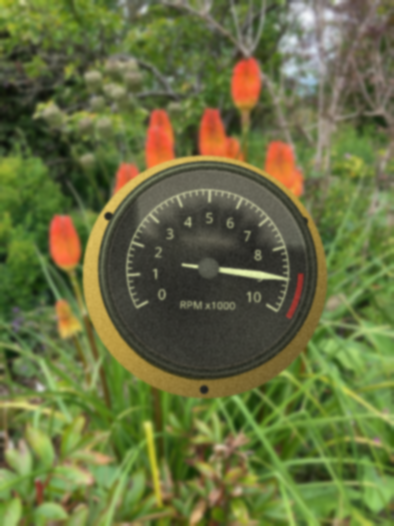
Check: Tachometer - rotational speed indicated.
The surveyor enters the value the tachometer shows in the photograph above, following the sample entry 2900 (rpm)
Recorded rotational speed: 9000 (rpm)
